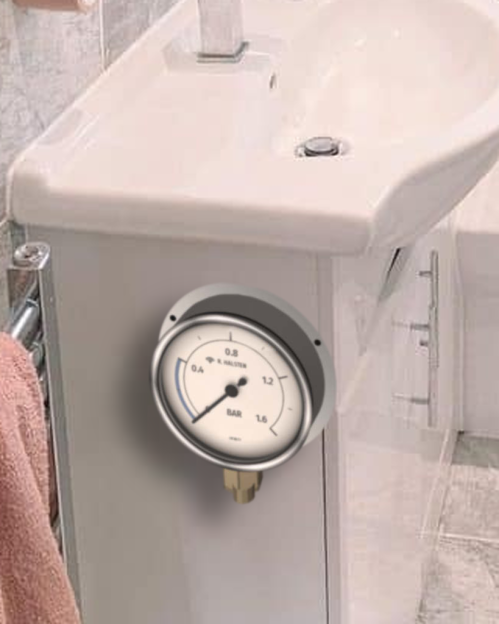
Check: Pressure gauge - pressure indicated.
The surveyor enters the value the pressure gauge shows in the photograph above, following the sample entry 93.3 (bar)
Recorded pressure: 0 (bar)
